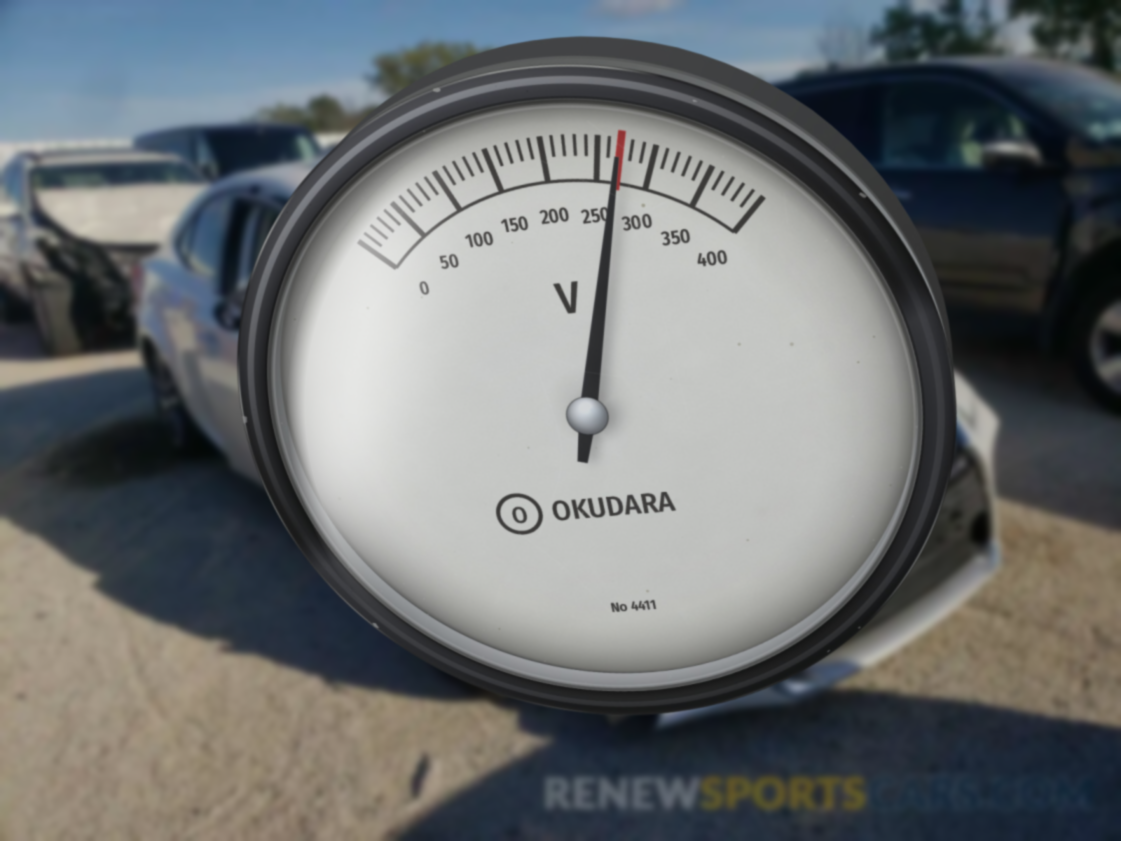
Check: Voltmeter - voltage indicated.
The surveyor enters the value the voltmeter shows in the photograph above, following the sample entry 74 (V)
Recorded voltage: 270 (V)
